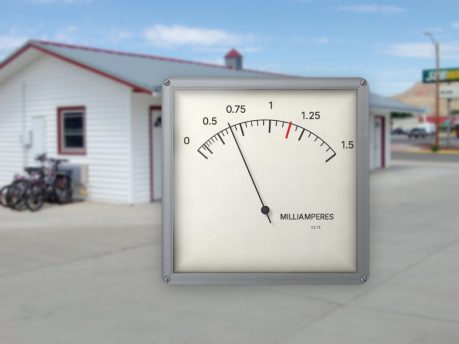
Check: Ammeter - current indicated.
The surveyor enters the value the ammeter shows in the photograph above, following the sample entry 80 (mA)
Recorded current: 0.65 (mA)
